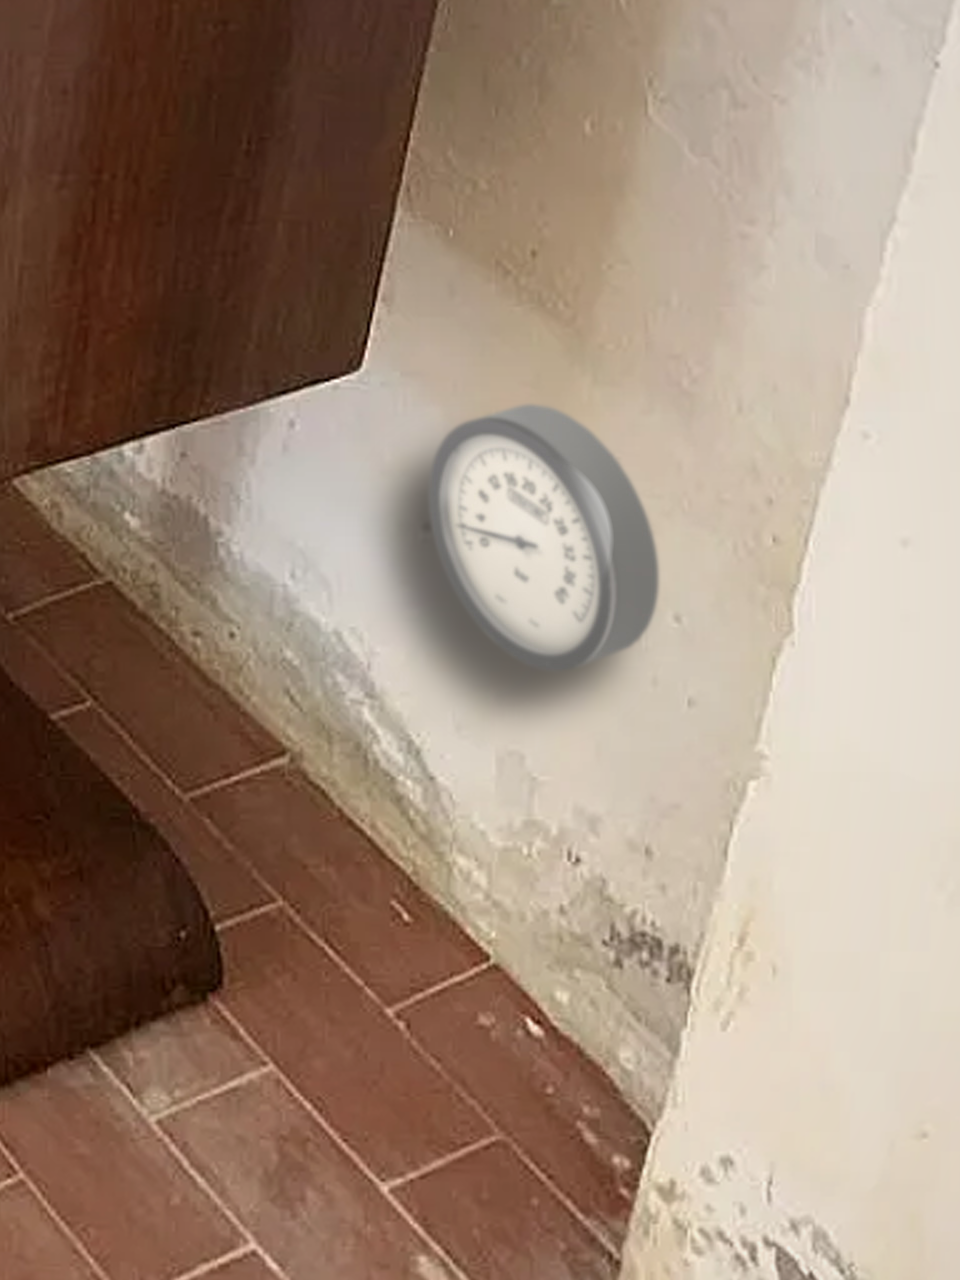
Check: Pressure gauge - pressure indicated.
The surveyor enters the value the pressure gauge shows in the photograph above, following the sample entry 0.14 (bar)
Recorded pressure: 2 (bar)
